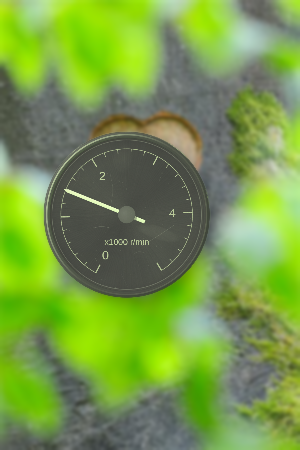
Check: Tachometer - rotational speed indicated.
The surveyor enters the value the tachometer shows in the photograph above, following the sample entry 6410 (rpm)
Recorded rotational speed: 1400 (rpm)
